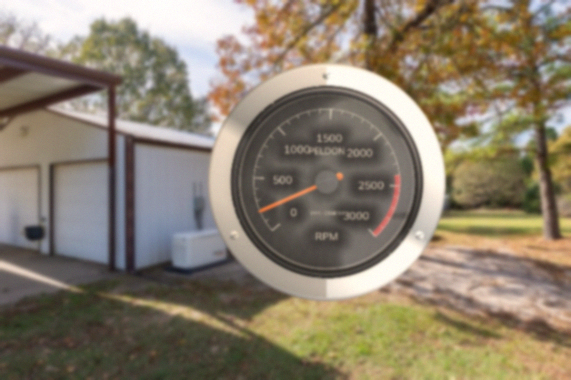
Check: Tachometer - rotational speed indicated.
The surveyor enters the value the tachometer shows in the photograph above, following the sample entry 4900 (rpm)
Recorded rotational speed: 200 (rpm)
